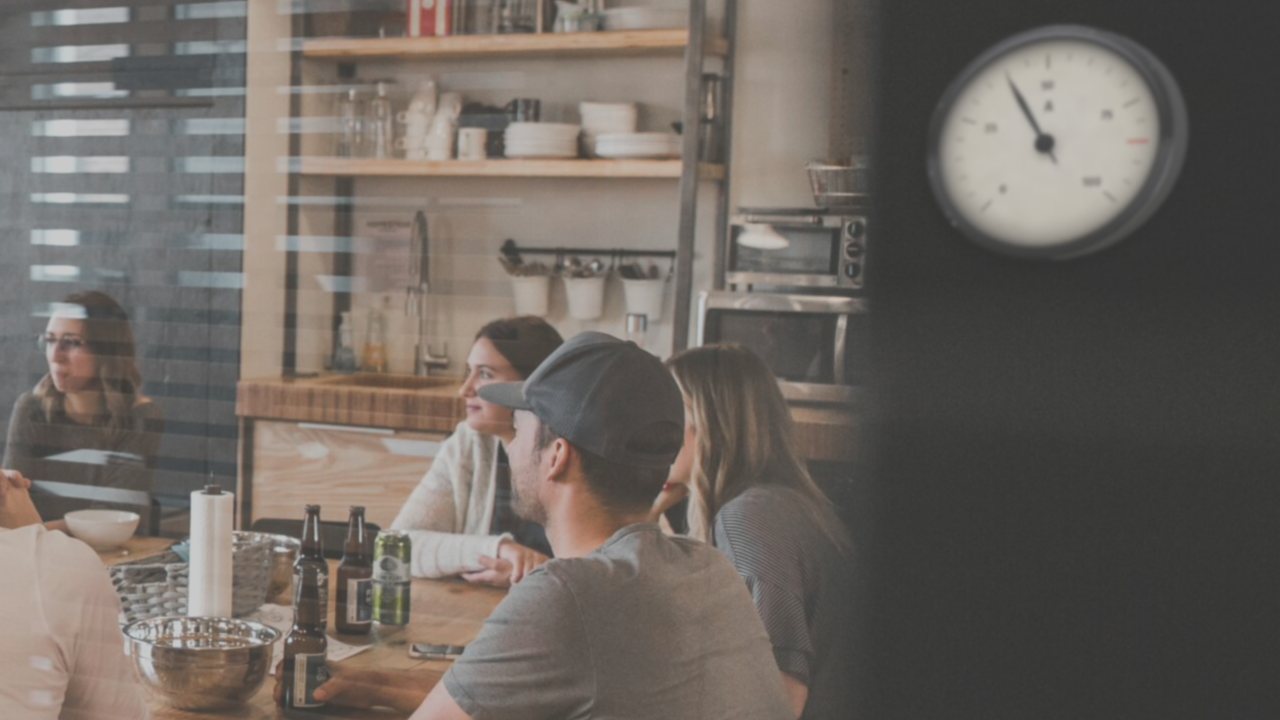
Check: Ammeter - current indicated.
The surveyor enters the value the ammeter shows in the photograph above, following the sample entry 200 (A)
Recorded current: 40 (A)
